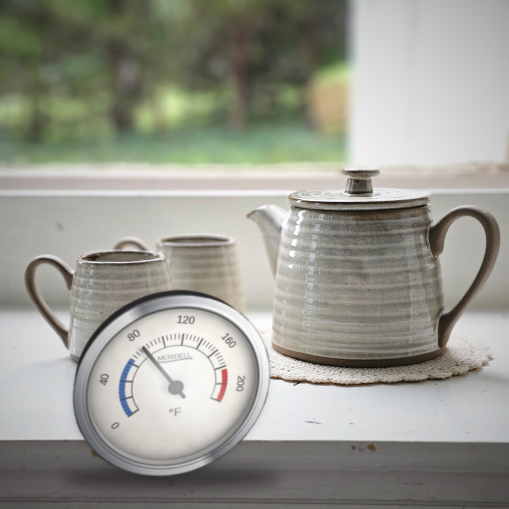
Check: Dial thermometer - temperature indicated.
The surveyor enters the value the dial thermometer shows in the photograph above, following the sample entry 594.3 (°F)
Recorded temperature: 80 (°F)
